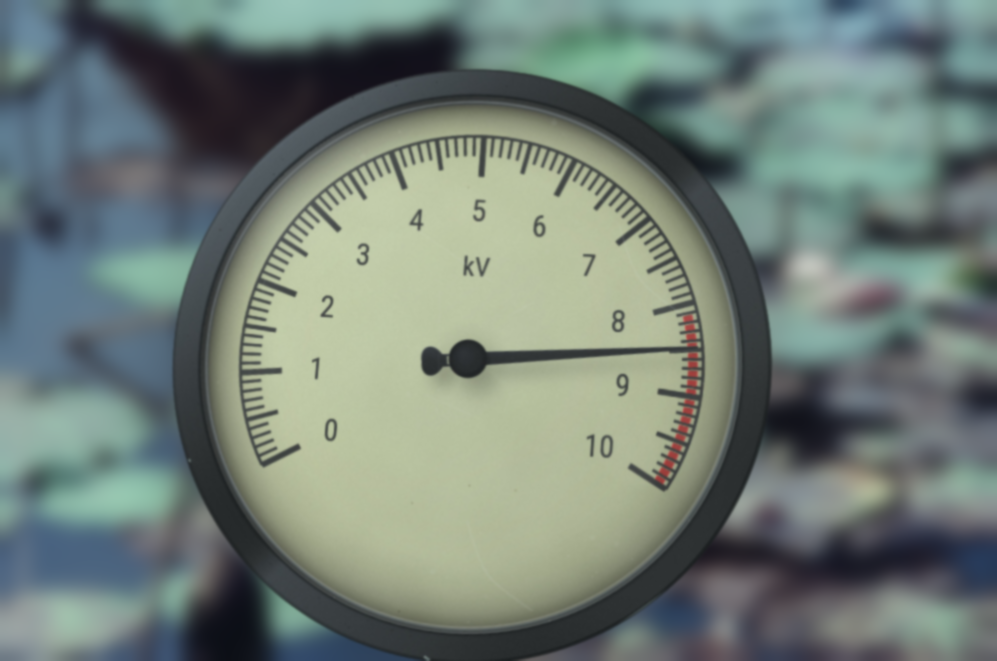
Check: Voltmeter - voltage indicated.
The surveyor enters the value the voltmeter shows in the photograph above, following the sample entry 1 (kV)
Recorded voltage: 8.5 (kV)
